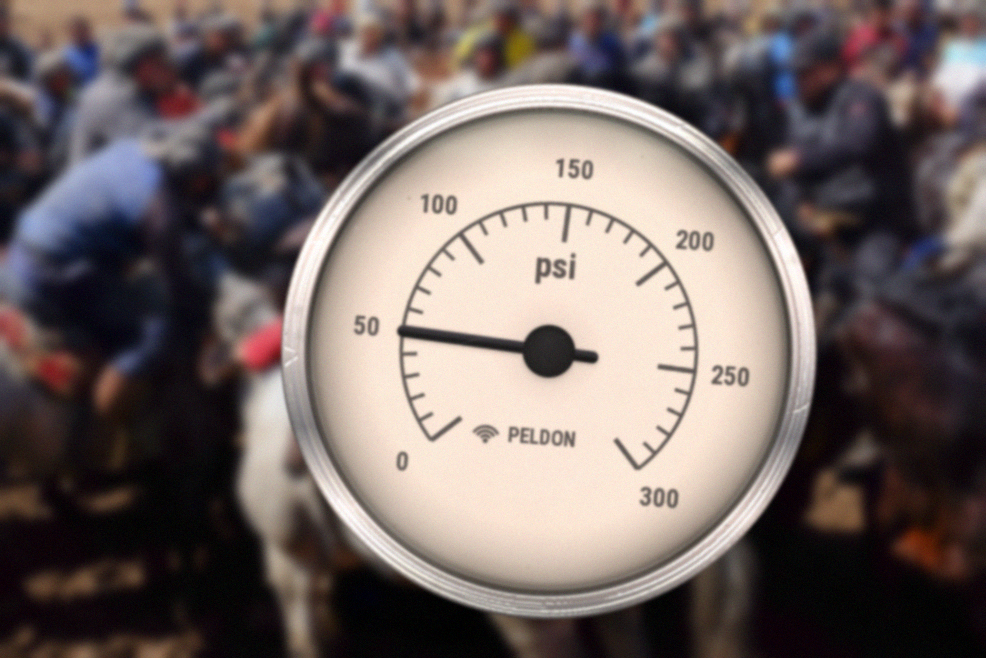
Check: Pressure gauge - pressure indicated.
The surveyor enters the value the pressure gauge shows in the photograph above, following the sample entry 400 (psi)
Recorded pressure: 50 (psi)
